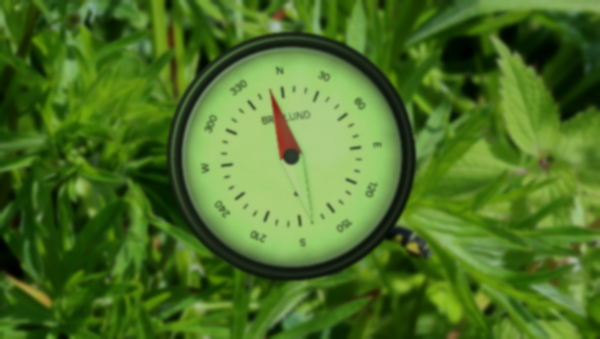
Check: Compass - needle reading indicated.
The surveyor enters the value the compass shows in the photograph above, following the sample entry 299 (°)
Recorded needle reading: 350 (°)
